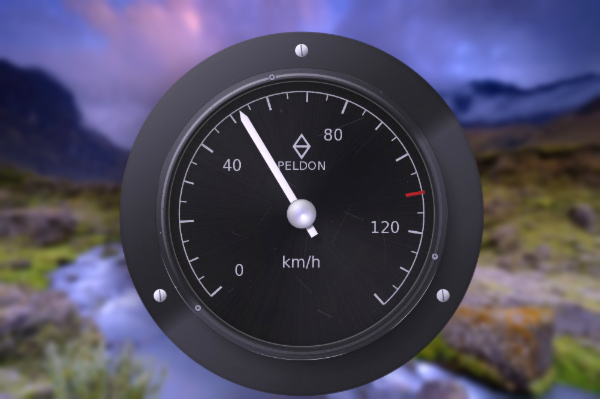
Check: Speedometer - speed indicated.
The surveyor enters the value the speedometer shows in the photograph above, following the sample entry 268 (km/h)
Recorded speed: 52.5 (km/h)
